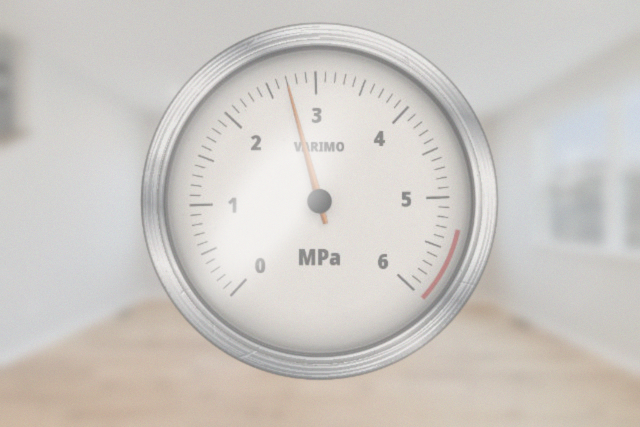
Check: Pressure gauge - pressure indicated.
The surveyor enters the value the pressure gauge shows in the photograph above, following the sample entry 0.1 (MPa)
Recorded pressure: 2.7 (MPa)
